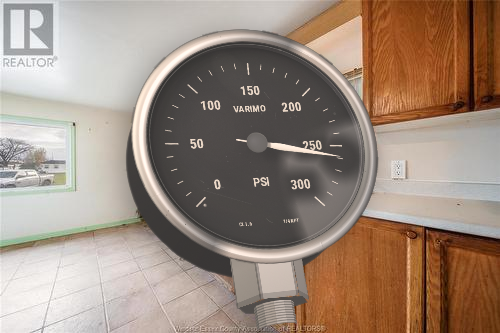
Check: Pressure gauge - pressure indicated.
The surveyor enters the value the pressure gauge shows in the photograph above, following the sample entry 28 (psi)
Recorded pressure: 260 (psi)
